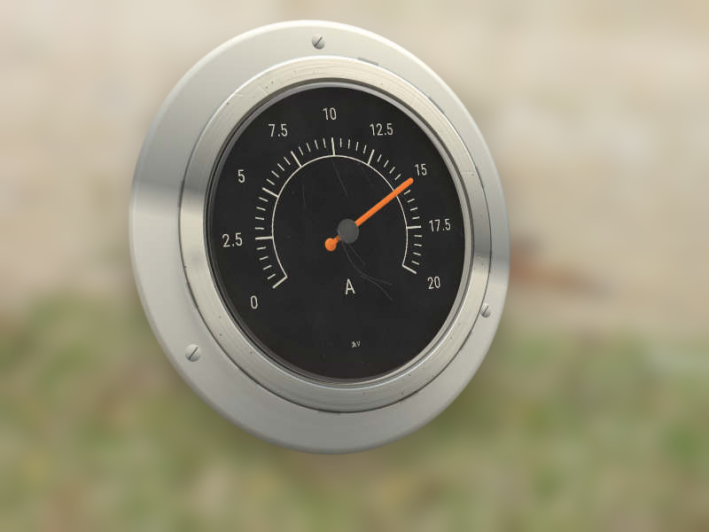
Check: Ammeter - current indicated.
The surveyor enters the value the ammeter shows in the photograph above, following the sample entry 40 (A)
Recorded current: 15 (A)
